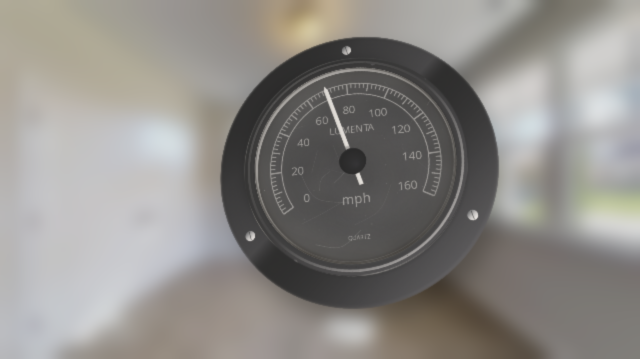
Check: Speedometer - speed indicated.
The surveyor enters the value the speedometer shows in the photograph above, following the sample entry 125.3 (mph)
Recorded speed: 70 (mph)
